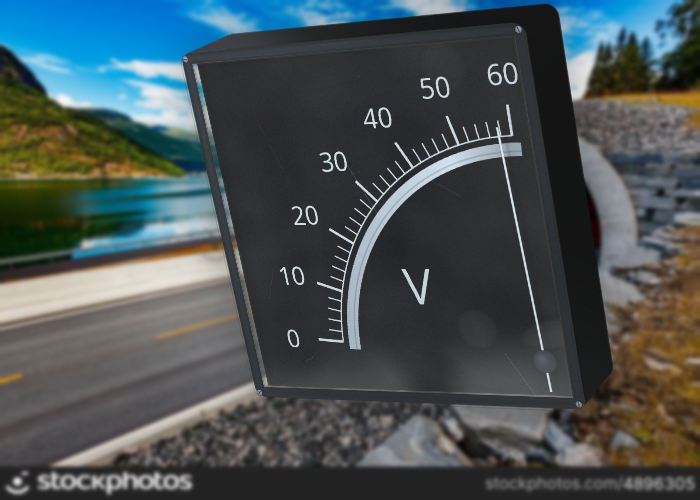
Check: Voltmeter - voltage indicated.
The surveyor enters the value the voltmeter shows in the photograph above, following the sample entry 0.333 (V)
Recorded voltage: 58 (V)
